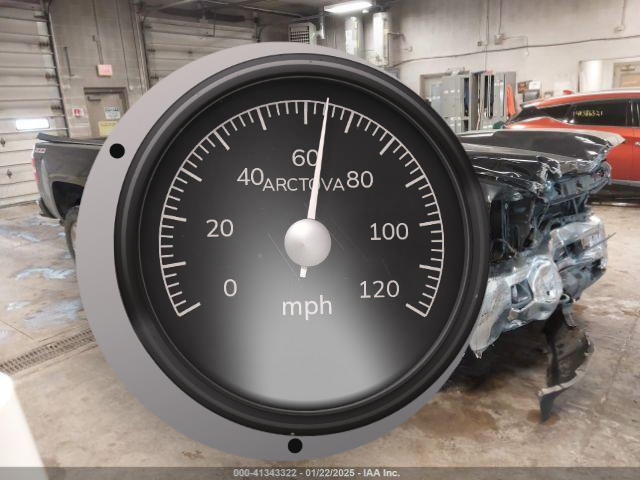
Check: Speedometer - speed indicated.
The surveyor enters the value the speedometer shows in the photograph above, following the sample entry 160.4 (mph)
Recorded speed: 64 (mph)
